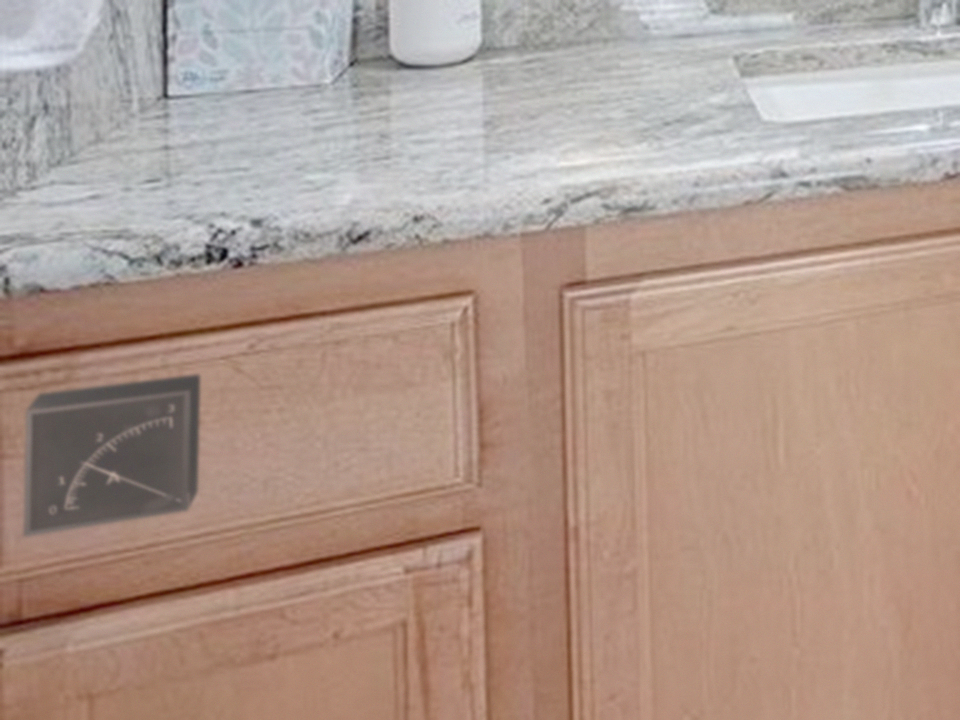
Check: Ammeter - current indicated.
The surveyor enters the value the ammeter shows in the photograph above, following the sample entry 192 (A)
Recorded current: 1.5 (A)
